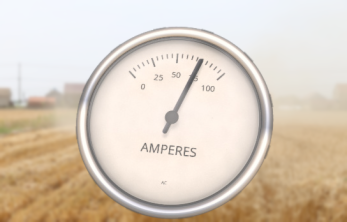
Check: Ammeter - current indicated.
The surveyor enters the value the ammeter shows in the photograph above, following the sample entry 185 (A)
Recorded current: 75 (A)
